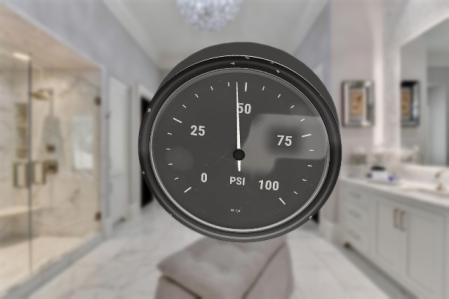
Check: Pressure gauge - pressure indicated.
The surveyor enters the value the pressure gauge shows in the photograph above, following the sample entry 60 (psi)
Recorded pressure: 47.5 (psi)
